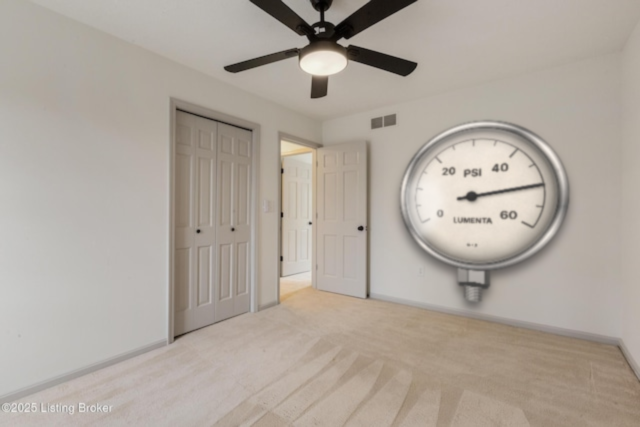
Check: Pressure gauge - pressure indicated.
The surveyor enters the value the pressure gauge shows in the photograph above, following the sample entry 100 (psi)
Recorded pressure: 50 (psi)
